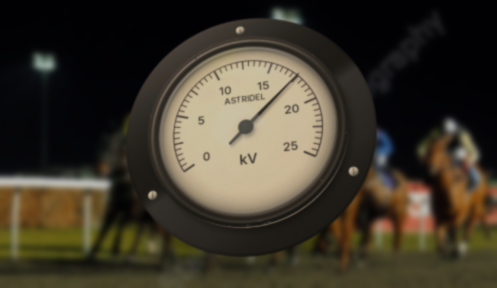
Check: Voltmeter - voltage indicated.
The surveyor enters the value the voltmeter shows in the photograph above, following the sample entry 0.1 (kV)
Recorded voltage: 17.5 (kV)
